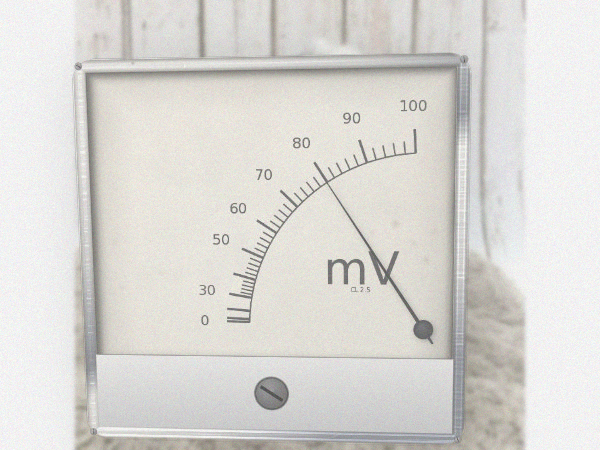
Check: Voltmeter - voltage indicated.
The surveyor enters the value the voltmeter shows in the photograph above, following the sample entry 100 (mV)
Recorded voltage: 80 (mV)
